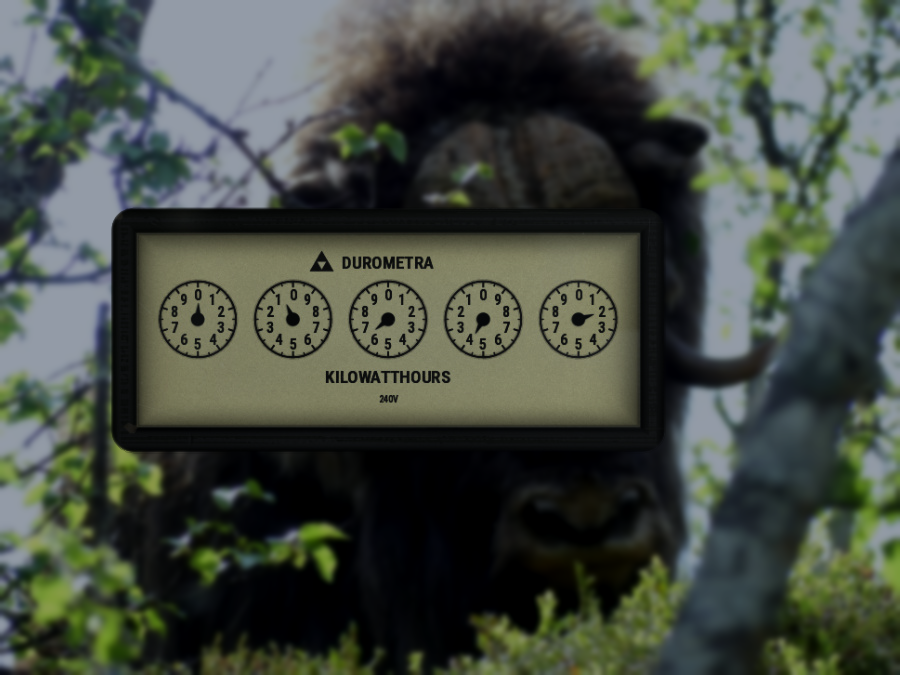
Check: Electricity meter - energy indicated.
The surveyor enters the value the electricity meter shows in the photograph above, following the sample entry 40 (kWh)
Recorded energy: 642 (kWh)
